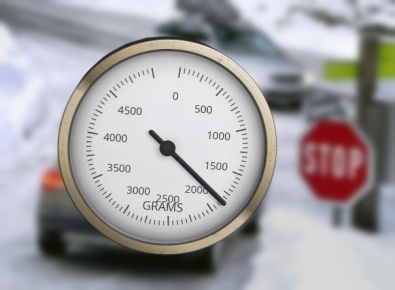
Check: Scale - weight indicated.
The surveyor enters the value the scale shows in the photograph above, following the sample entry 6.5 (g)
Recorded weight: 1850 (g)
